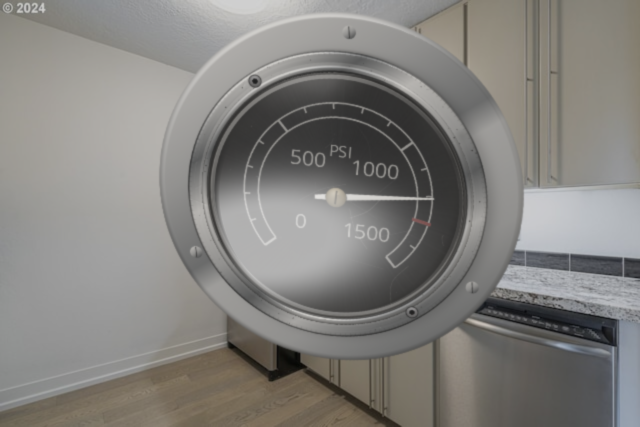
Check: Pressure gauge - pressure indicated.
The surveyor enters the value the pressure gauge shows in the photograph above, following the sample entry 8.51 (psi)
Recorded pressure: 1200 (psi)
